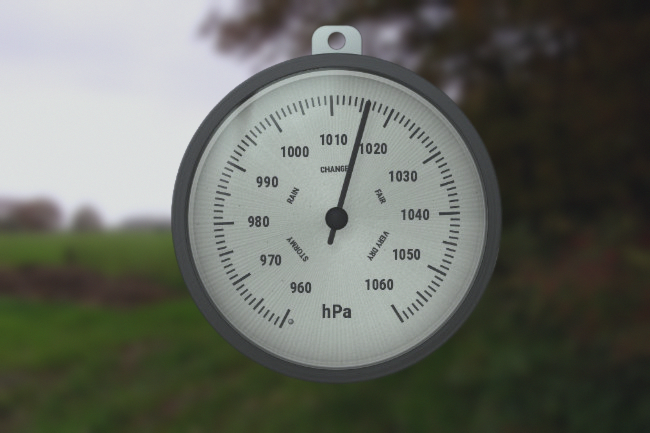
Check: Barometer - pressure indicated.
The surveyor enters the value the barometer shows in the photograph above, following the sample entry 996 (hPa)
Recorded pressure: 1016 (hPa)
